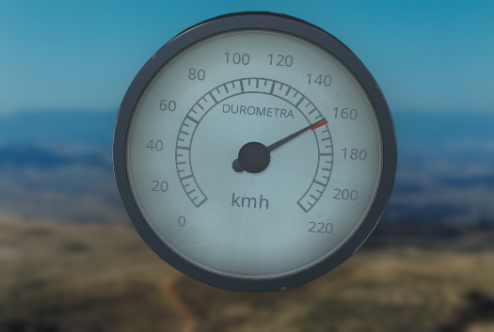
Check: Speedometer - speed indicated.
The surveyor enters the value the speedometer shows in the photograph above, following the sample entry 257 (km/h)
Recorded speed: 157.5 (km/h)
